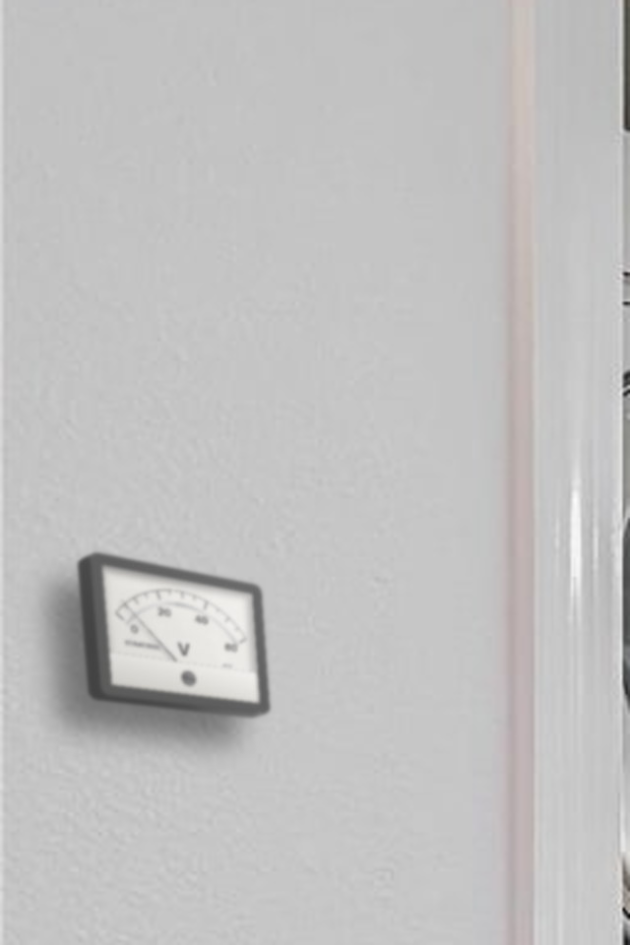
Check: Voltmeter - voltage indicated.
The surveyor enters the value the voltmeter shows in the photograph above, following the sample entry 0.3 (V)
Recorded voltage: 5 (V)
